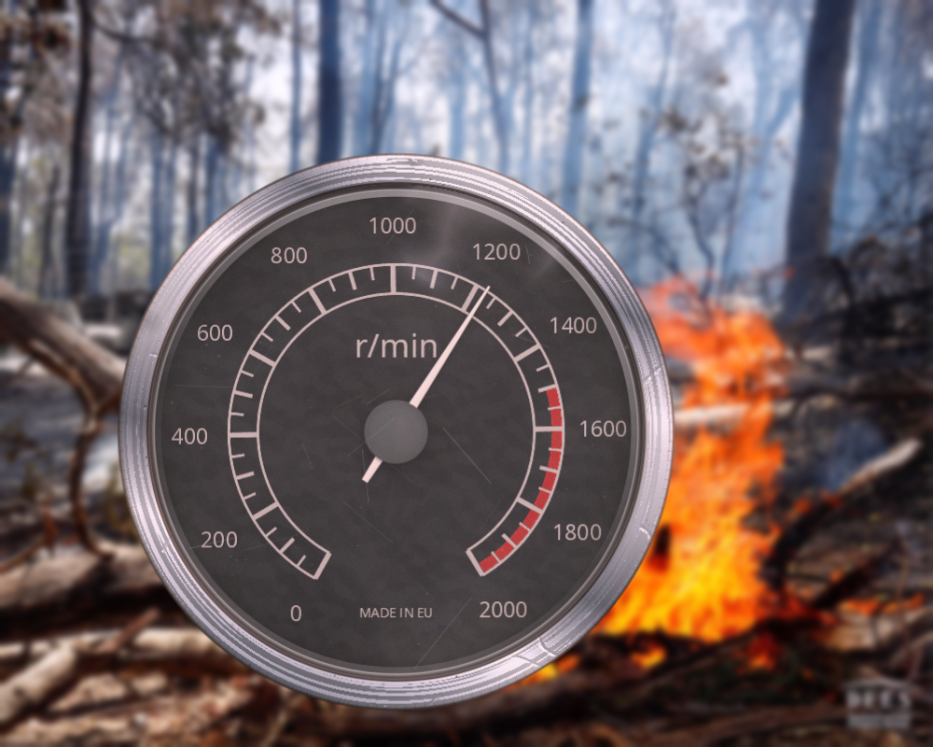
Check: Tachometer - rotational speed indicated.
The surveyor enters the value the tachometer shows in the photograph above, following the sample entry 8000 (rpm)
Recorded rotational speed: 1225 (rpm)
